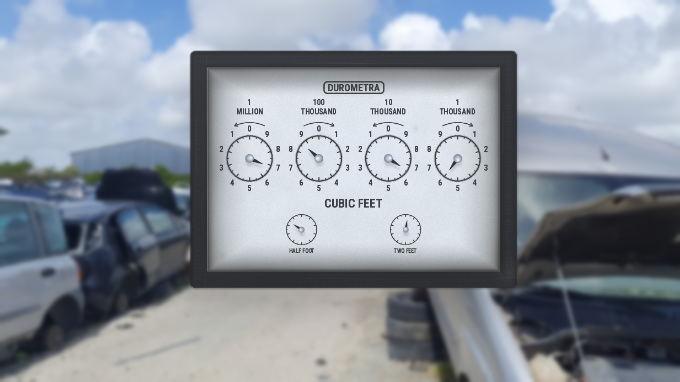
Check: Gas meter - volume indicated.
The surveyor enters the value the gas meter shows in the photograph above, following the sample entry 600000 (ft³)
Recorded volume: 686600 (ft³)
